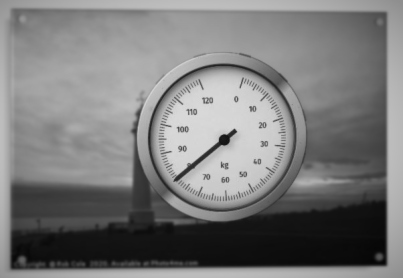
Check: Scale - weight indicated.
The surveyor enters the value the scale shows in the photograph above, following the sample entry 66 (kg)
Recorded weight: 80 (kg)
